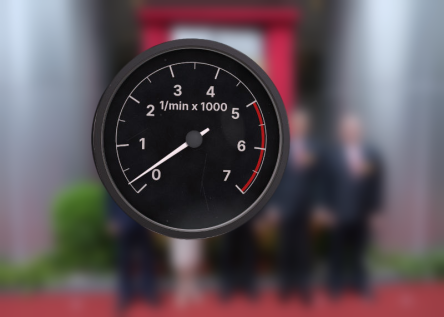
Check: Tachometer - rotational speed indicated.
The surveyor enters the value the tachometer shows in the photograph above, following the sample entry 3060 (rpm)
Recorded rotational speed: 250 (rpm)
